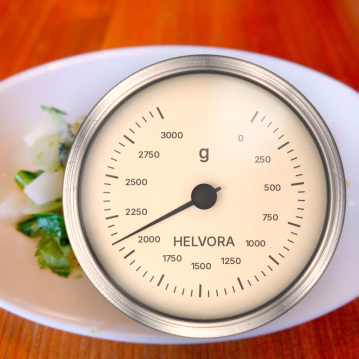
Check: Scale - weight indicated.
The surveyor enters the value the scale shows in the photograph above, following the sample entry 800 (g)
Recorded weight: 2100 (g)
